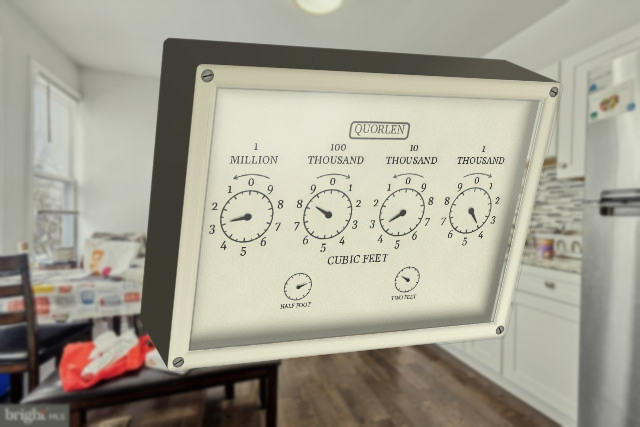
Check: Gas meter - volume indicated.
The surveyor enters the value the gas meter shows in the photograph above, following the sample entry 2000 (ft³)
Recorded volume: 283400 (ft³)
